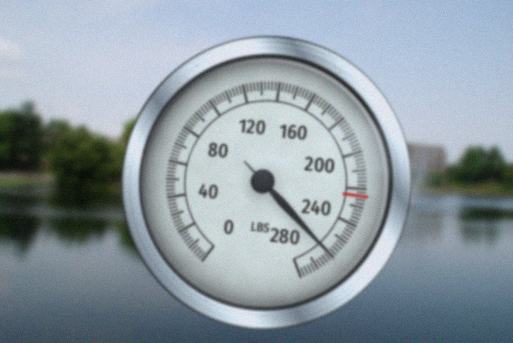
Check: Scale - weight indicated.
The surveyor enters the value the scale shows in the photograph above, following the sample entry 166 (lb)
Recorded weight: 260 (lb)
